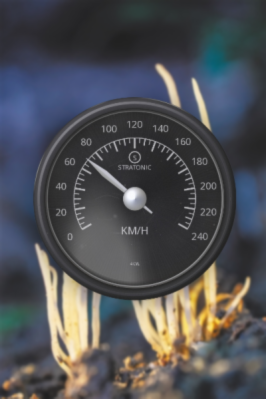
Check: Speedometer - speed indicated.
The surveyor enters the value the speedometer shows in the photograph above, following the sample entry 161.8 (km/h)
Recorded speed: 70 (km/h)
